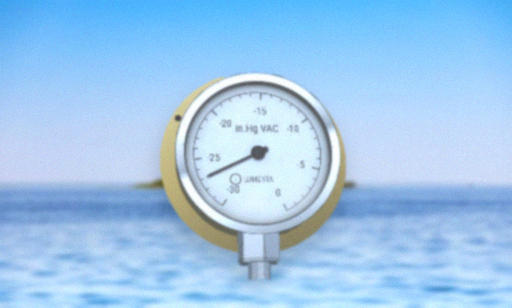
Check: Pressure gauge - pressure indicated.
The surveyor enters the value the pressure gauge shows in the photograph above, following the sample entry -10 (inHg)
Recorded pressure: -27 (inHg)
